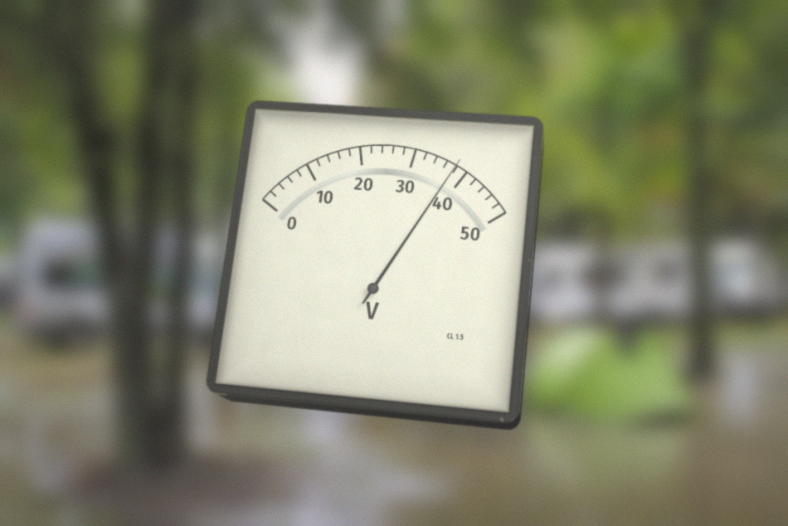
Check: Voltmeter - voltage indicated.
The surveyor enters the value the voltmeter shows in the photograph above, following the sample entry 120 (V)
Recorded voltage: 38 (V)
